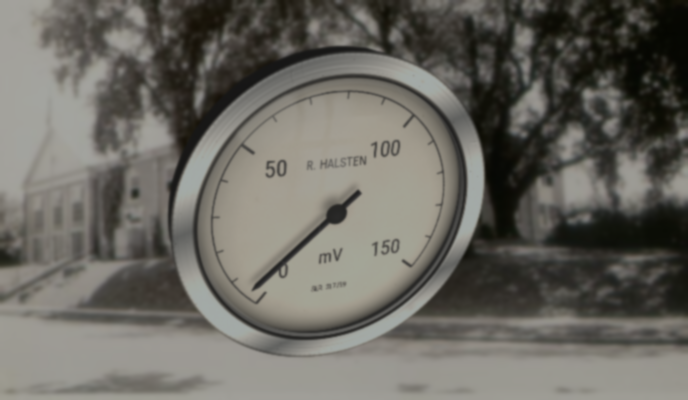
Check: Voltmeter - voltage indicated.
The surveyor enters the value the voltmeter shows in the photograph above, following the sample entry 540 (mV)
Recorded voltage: 5 (mV)
